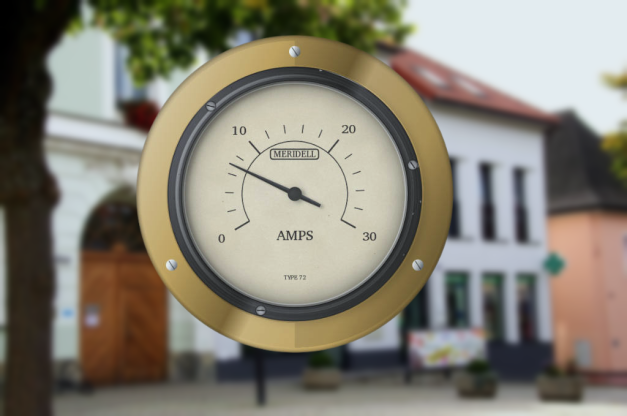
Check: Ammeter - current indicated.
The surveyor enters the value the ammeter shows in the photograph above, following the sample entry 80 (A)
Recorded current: 7 (A)
